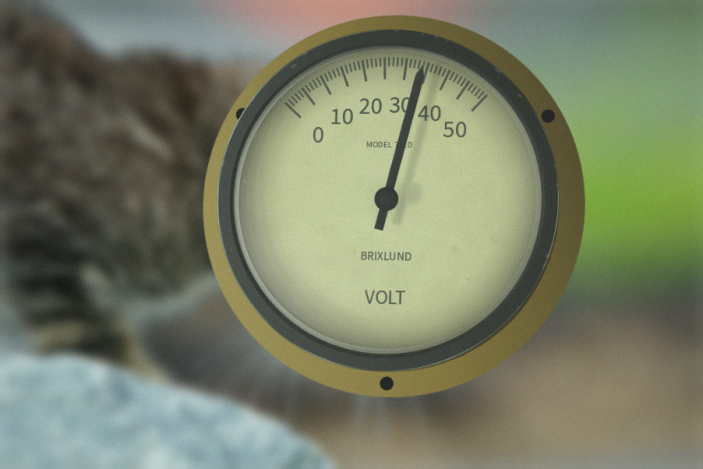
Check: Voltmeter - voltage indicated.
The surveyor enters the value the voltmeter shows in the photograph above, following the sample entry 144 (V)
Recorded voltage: 34 (V)
